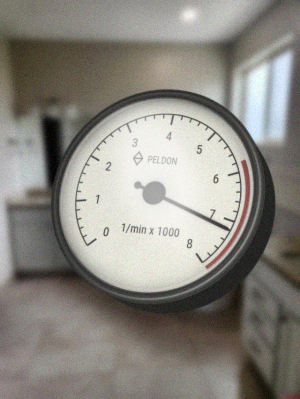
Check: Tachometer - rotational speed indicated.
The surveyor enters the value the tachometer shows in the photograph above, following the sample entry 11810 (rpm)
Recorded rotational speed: 7200 (rpm)
